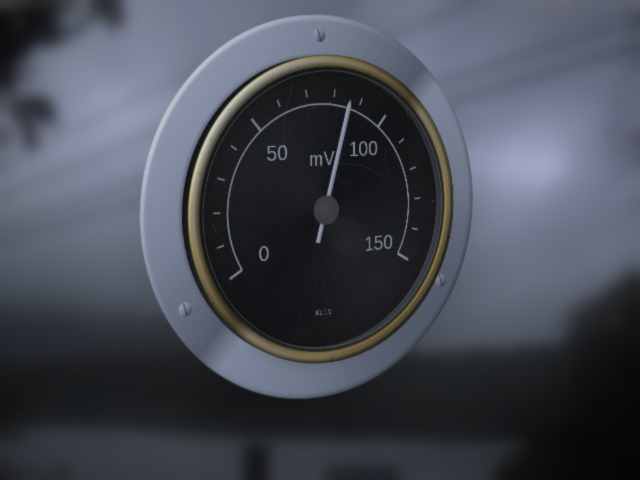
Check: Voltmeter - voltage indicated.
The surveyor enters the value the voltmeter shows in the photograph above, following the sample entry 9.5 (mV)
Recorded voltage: 85 (mV)
